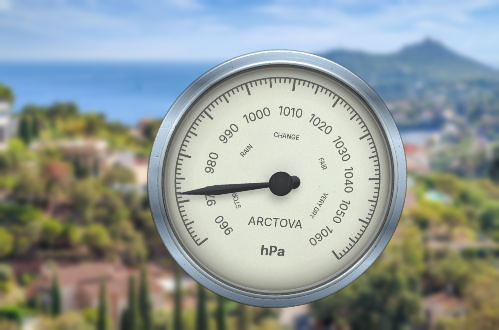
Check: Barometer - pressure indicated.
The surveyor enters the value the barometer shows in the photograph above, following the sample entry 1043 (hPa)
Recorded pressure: 972 (hPa)
